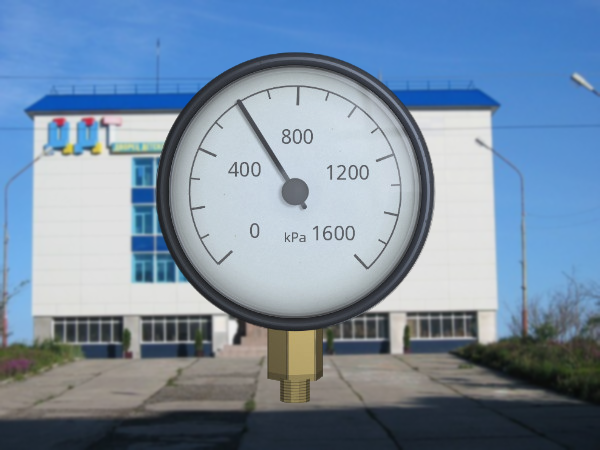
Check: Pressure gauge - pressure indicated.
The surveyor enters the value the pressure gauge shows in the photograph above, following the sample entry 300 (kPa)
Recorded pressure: 600 (kPa)
